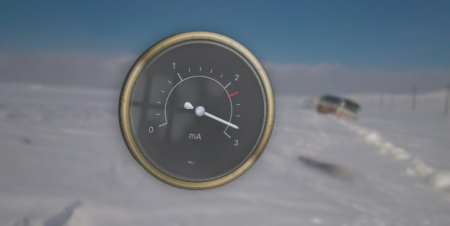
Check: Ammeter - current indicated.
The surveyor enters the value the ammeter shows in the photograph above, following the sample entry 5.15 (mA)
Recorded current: 2.8 (mA)
